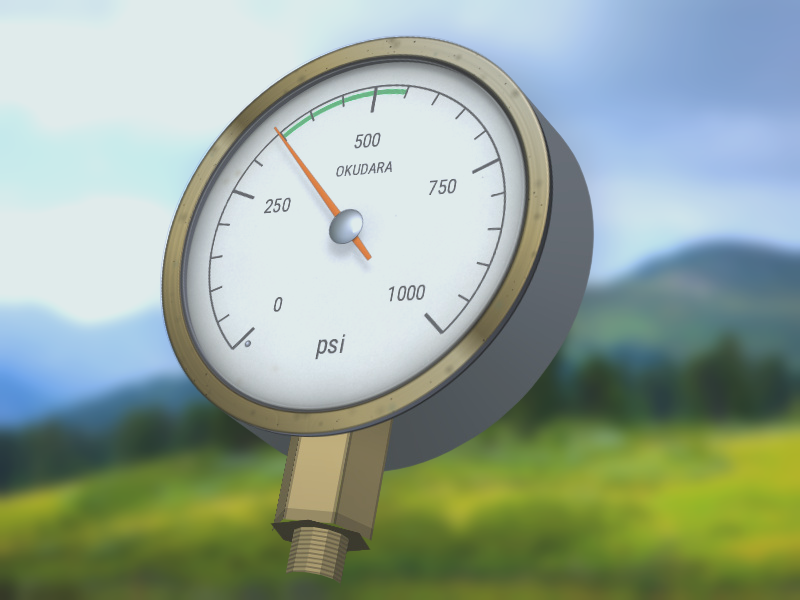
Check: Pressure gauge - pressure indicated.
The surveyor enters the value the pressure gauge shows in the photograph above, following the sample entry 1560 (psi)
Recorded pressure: 350 (psi)
